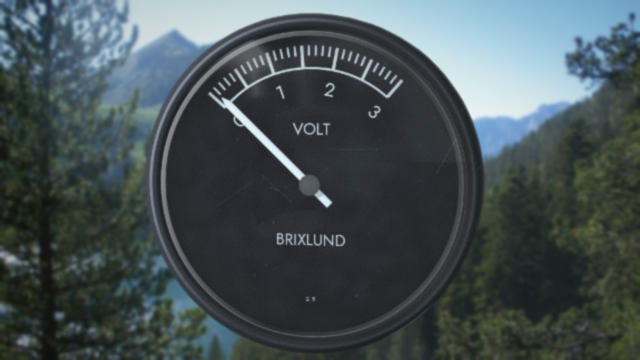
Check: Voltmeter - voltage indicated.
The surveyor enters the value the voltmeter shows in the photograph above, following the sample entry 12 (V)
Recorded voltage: 0.1 (V)
